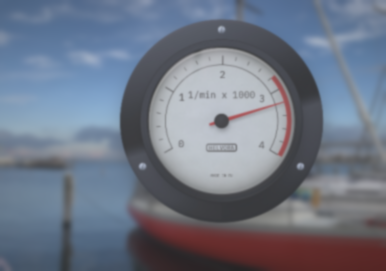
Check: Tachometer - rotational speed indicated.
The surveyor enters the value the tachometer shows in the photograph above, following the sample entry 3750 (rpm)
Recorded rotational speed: 3200 (rpm)
